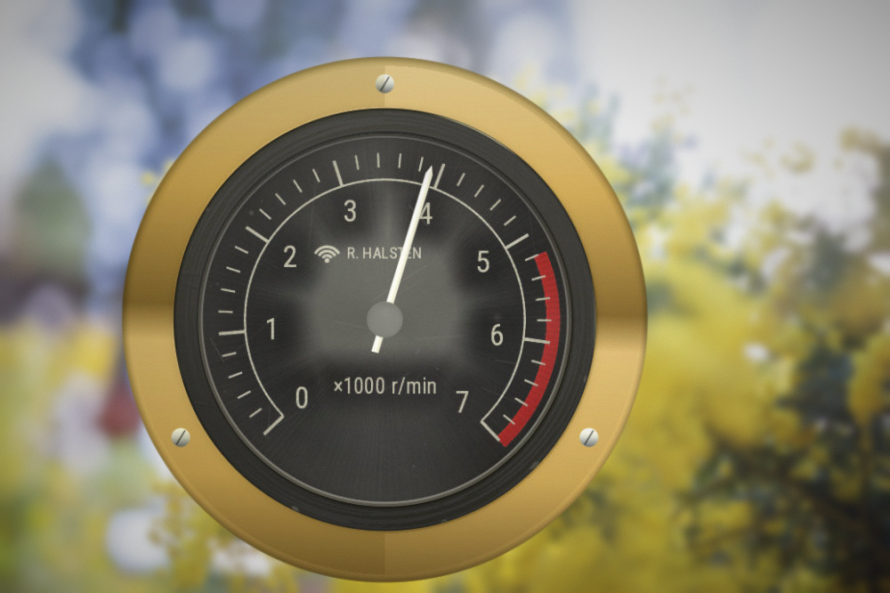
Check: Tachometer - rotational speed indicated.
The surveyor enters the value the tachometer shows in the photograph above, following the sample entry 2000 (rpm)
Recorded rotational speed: 3900 (rpm)
